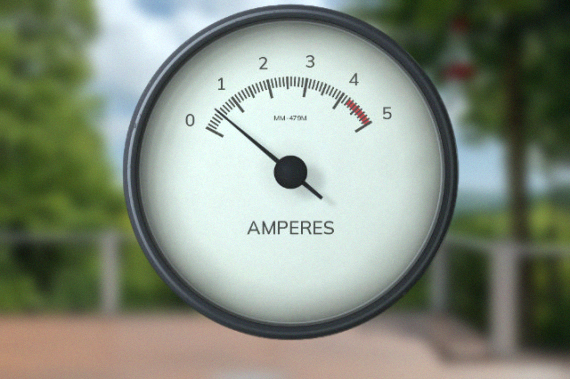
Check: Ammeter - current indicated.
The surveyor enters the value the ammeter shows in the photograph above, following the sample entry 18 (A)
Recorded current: 0.5 (A)
